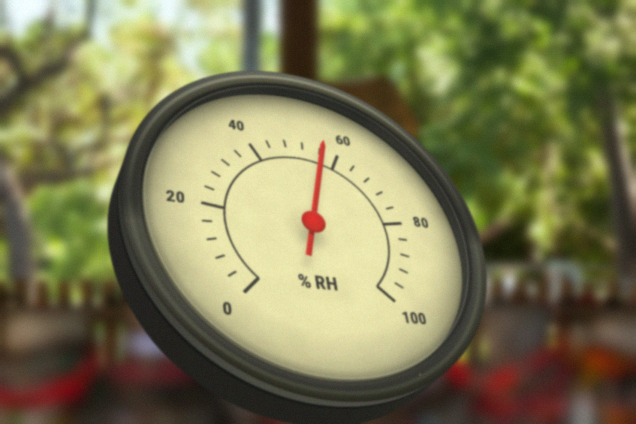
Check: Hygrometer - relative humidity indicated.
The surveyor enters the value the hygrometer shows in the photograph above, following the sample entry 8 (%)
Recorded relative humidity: 56 (%)
